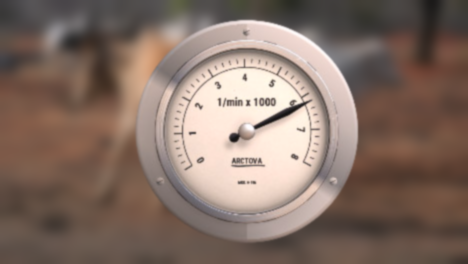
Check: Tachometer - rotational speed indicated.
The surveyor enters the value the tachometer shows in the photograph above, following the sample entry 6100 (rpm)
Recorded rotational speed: 6200 (rpm)
